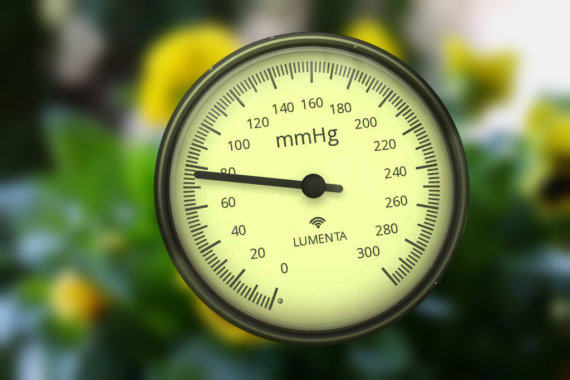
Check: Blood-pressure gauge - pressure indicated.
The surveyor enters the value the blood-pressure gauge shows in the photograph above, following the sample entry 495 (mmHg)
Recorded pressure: 76 (mmHg)
